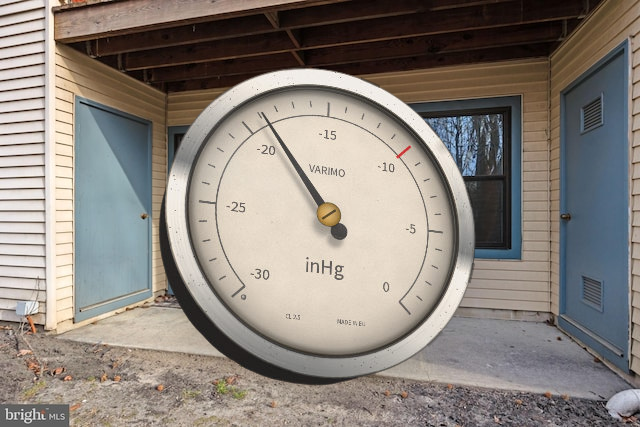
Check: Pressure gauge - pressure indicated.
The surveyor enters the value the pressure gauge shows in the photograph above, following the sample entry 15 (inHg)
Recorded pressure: -19 (inHg)
